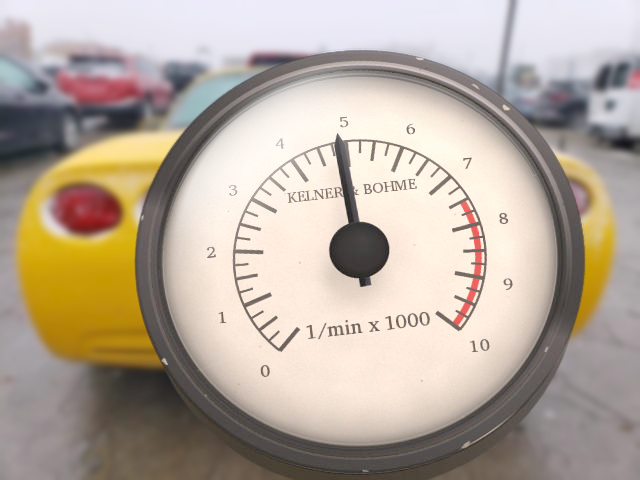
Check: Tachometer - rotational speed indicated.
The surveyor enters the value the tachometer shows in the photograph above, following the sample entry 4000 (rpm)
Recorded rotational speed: 4875 (rpm)
